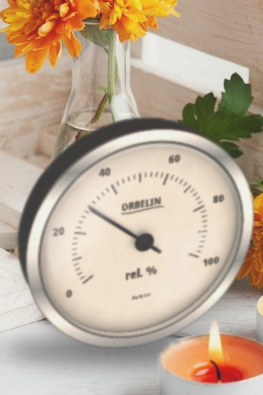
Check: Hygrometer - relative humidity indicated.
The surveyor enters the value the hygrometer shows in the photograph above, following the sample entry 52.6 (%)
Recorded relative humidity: 30 (%)
